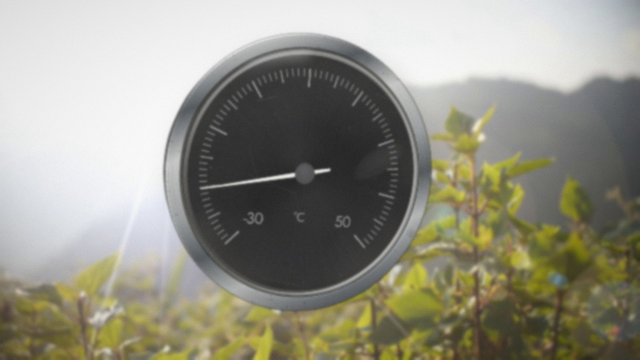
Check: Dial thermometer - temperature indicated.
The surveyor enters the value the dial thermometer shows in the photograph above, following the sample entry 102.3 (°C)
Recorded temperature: -20 (°C)
